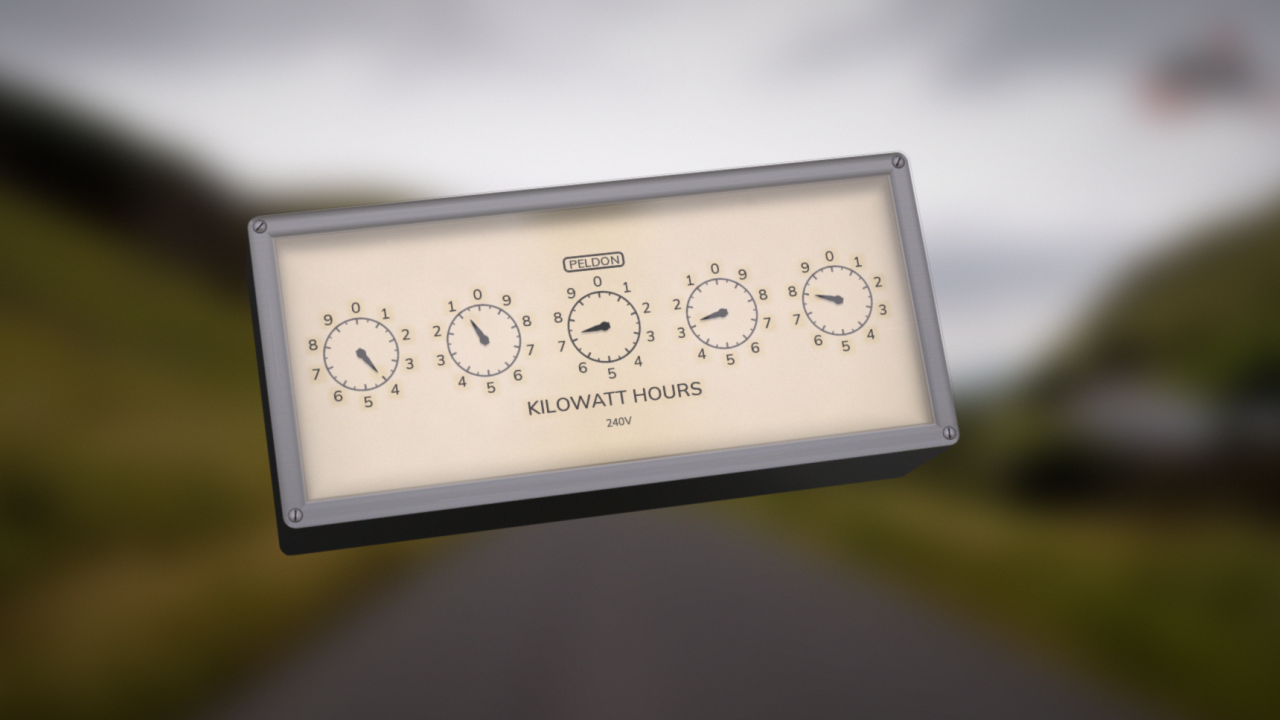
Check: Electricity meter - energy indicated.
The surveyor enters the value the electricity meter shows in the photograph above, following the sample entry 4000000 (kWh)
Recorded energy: 40728 (kWh)
